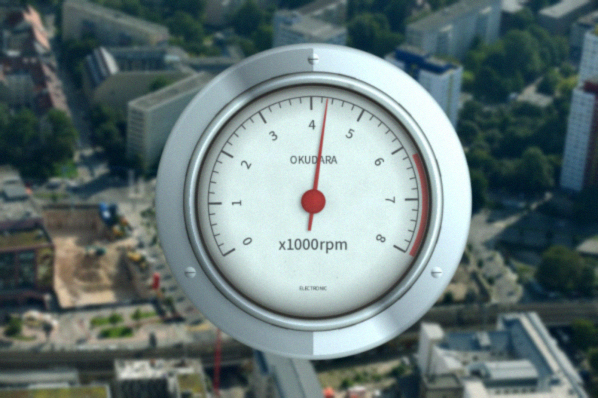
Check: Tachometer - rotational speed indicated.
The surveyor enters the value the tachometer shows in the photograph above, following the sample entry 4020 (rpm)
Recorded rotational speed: 4300 (rpm)
